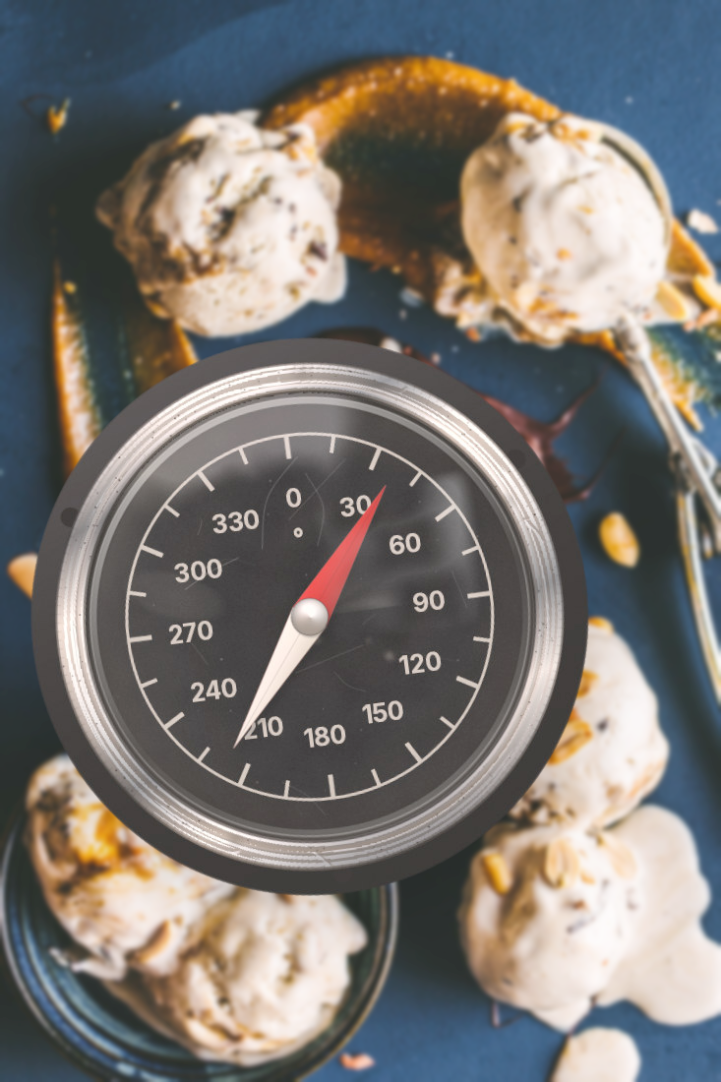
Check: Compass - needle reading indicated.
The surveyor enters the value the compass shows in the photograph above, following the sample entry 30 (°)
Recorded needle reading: 37.5 (°)
